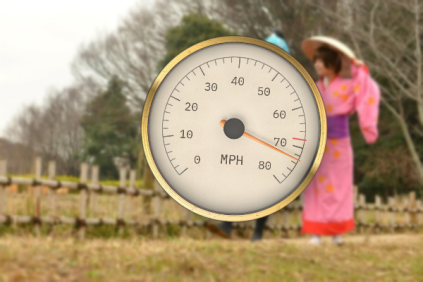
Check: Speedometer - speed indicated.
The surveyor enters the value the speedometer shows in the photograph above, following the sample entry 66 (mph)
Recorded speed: 73 (mph)
